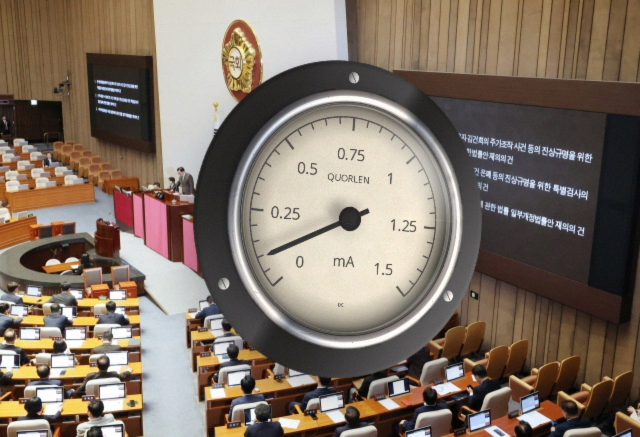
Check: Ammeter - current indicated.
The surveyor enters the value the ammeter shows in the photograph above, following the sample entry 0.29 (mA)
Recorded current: 0.1 (mA)
